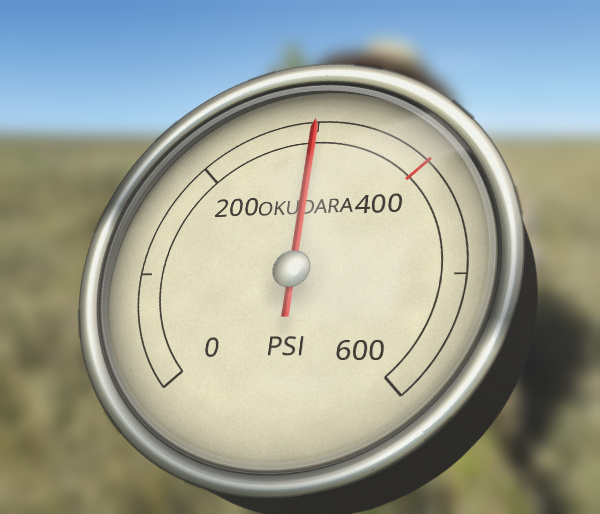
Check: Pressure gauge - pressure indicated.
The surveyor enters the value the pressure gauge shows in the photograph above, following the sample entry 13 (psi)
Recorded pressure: 300 (psi)
